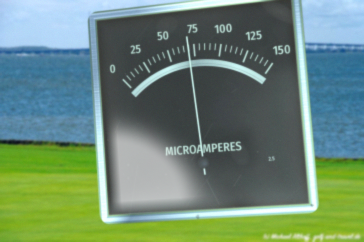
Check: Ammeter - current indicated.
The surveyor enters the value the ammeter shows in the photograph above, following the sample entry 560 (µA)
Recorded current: 70 (µA)
